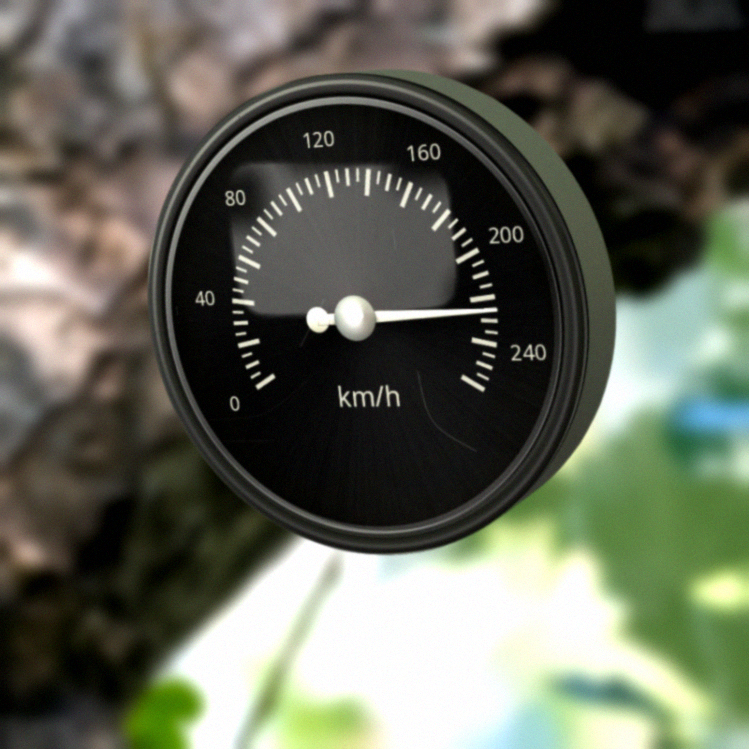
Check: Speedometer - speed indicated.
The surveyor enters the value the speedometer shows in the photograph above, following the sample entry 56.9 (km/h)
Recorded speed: 225 (km/h)
